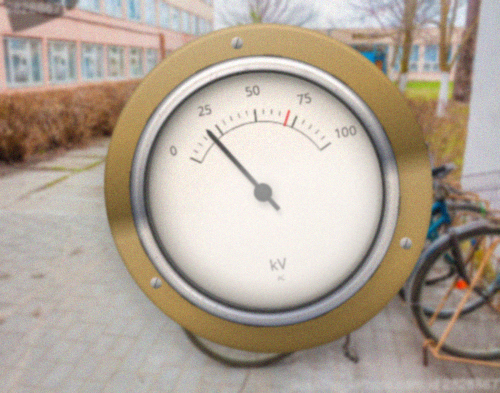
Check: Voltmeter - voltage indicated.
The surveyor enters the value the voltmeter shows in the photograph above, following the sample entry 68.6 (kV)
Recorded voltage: 20 (kV)
